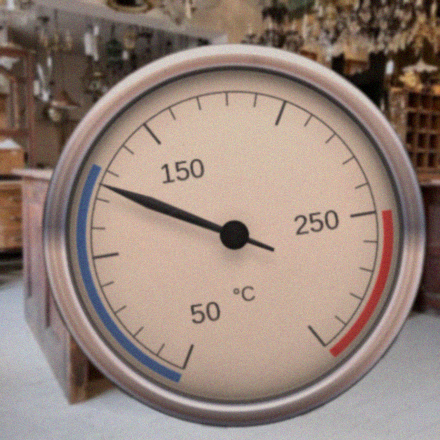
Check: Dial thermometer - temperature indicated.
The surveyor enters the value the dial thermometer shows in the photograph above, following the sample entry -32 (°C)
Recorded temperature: 125 (°C)
